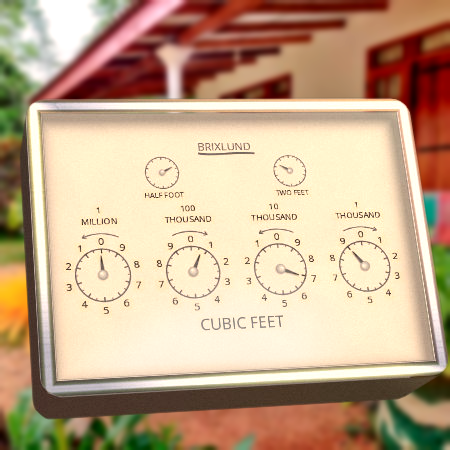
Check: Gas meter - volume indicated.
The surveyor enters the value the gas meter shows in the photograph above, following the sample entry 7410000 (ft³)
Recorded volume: 6900 (ft³)
